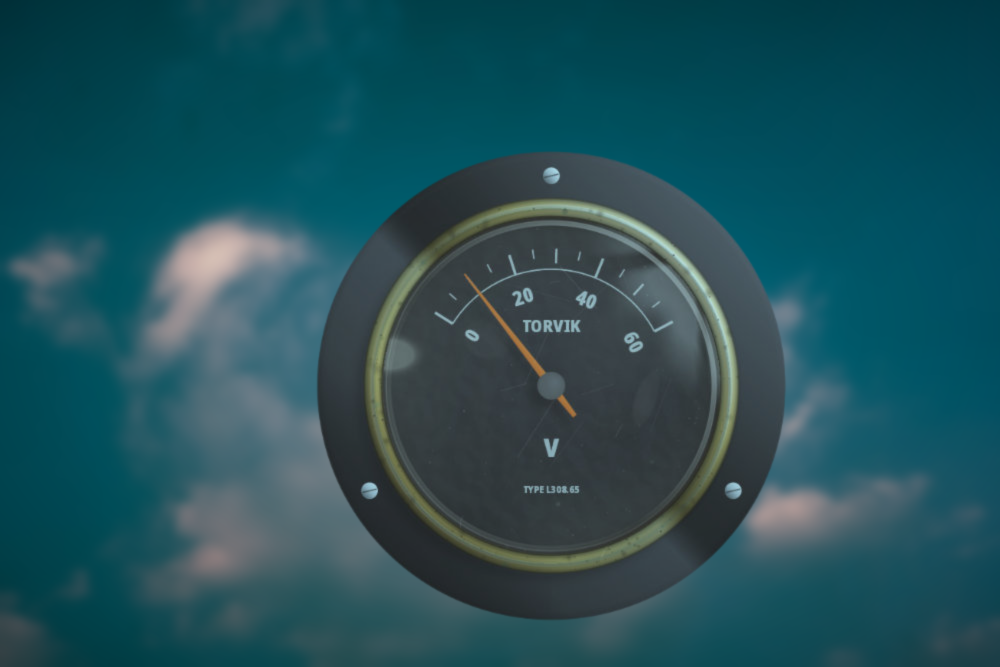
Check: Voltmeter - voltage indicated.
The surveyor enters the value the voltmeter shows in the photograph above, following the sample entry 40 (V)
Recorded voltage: 10 (V)
